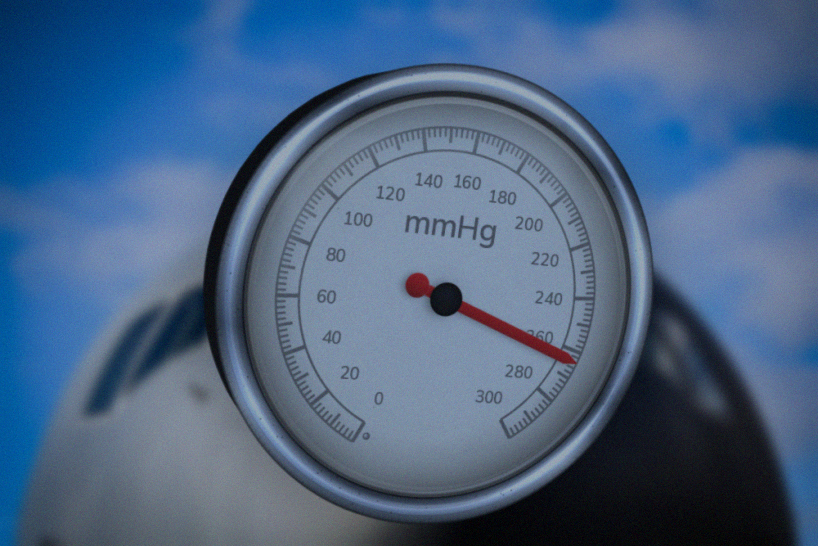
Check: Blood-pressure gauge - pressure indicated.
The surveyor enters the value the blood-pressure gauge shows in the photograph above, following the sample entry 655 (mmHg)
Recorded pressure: 264 (mmHg)
